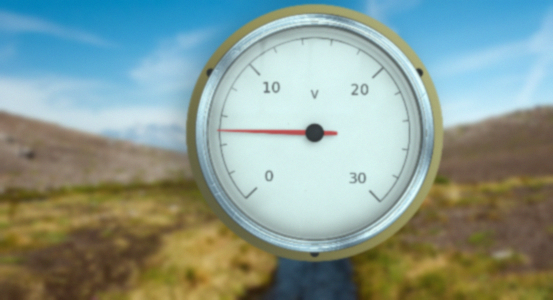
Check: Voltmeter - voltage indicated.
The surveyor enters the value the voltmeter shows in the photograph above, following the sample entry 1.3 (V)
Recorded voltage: 5 (V)
